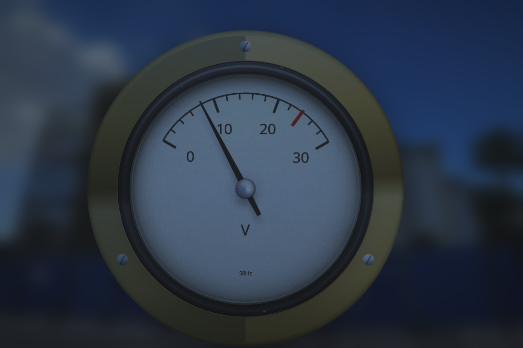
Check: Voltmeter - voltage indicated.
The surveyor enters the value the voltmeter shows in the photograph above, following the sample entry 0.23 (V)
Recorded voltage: 8 (V)
